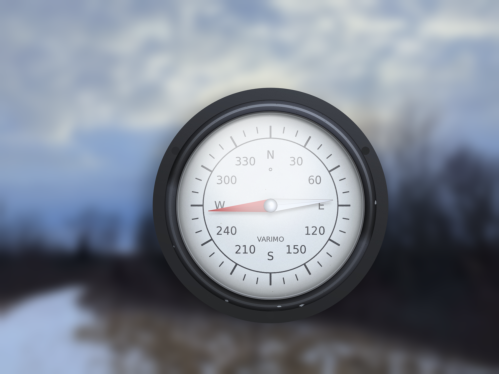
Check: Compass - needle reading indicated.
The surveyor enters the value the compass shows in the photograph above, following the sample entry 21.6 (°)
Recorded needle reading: 265 (°)
